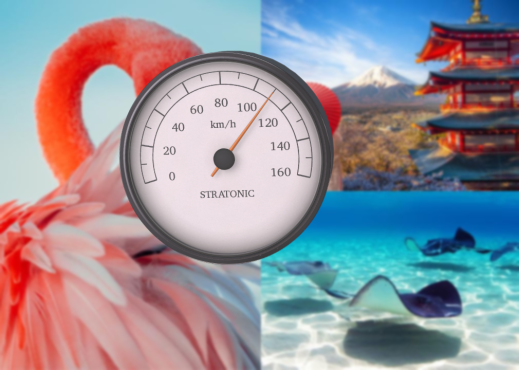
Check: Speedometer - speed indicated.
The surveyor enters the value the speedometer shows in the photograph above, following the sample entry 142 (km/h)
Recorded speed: 110 (km/h)
